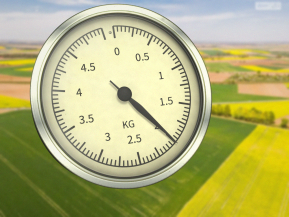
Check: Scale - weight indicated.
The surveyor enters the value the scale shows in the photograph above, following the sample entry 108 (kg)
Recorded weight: 2 (kg)
